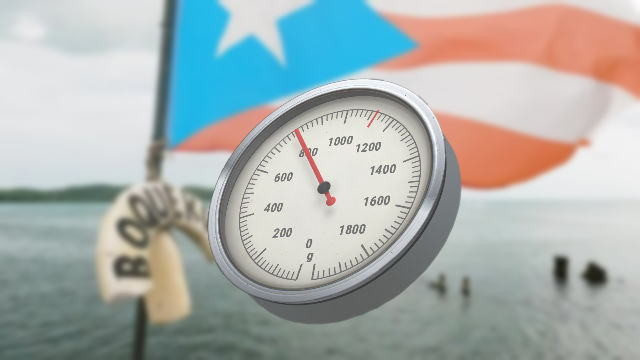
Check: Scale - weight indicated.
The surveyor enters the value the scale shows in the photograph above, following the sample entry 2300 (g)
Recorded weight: 800 (g)
